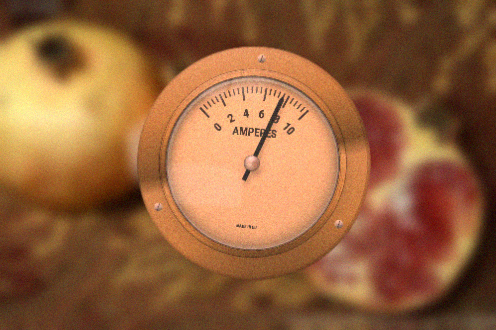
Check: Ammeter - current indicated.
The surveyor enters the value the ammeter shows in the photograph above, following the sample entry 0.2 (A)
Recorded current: 7.6 (A)
